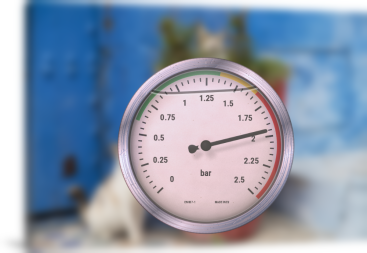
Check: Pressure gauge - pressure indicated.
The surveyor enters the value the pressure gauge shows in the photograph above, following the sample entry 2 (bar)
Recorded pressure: 1.95 (bar)
